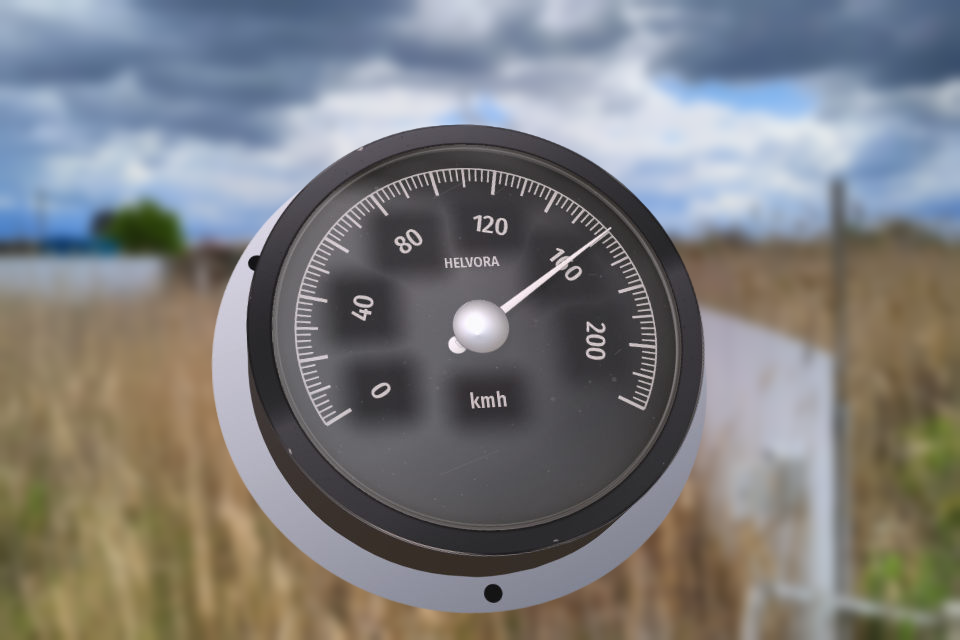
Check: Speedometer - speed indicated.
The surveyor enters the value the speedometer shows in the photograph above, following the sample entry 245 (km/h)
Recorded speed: 160 (km/h)
